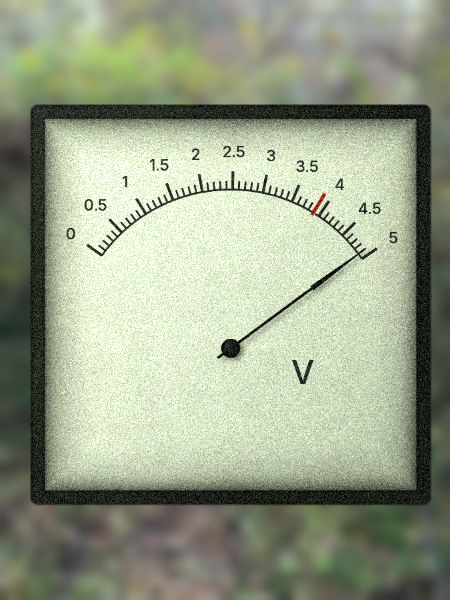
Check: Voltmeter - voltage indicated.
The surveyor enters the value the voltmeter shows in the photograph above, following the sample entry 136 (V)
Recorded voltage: 4.9 (V)
